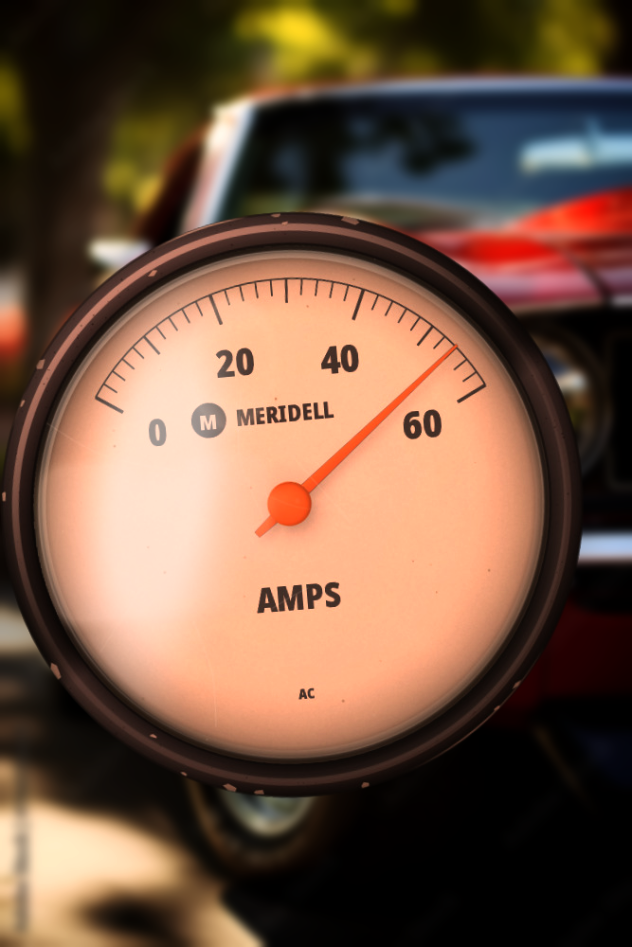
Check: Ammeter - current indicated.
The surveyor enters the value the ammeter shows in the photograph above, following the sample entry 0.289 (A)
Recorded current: 54 (A)
